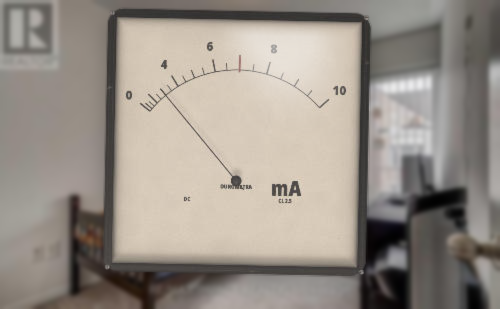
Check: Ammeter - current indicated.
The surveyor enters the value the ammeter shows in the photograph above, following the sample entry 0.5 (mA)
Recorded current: 3 (mA)
